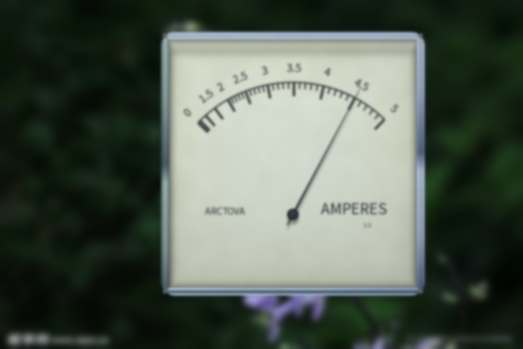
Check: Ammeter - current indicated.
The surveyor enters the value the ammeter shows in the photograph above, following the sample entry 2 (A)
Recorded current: 4.5 (A)
